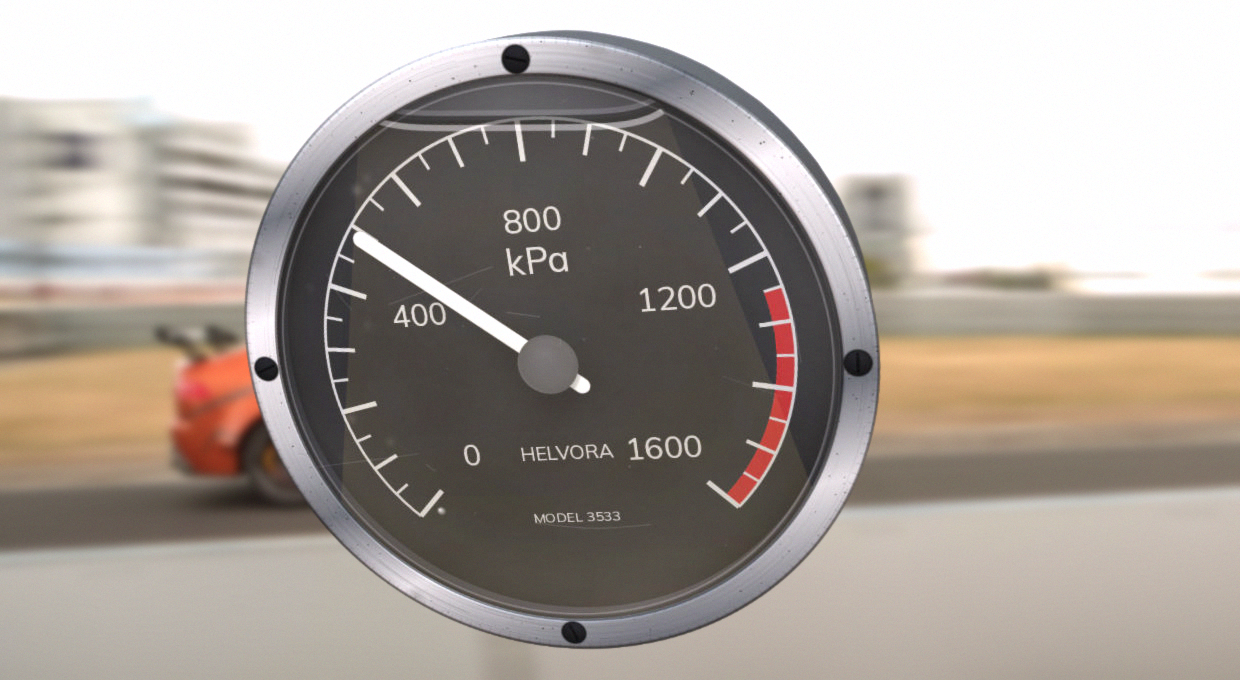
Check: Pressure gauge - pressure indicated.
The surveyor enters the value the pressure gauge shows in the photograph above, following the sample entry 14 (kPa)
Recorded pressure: 500 (kPa)
